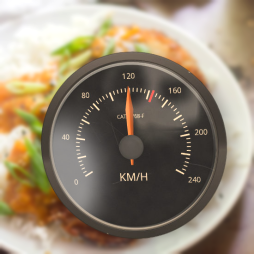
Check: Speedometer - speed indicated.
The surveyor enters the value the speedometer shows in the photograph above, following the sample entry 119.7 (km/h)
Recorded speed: 120 (km/h)
